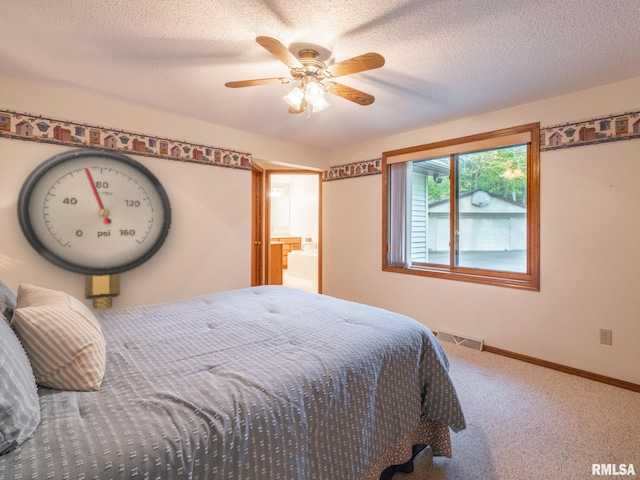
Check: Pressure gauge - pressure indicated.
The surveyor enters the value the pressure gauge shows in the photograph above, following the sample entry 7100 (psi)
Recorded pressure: 70 (psi)
